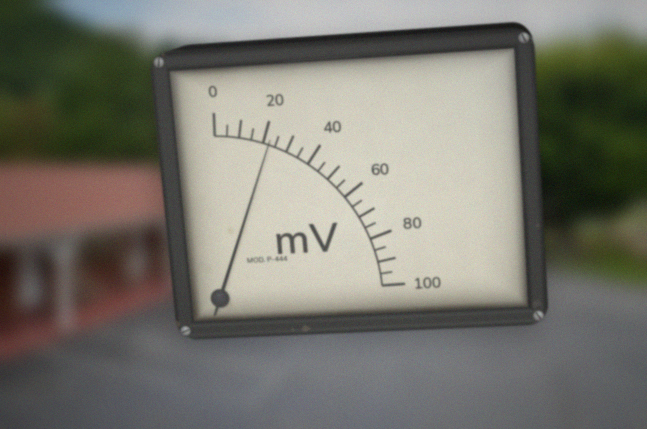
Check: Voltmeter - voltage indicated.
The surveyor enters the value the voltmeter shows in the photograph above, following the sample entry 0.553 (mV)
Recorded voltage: 22.5 (mV)
